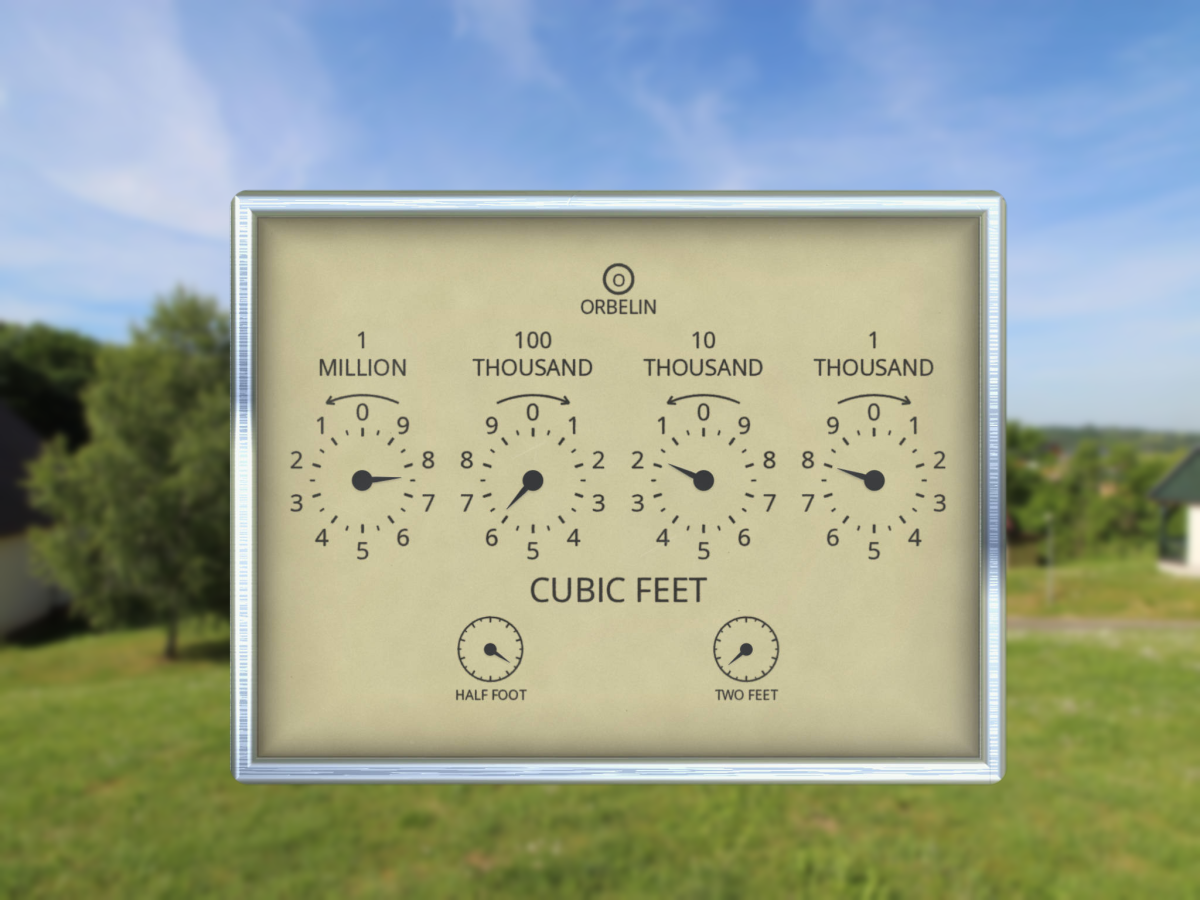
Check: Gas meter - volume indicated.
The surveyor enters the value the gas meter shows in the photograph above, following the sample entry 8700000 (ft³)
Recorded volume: 761800 (ft³)
